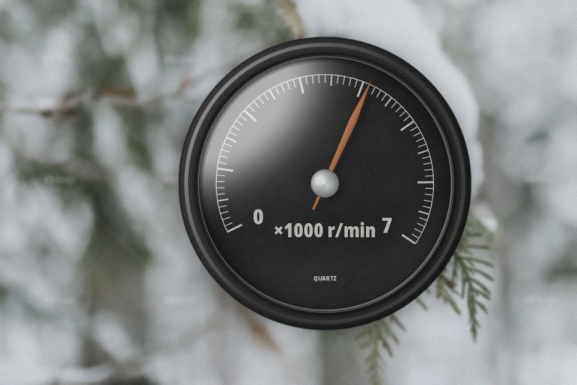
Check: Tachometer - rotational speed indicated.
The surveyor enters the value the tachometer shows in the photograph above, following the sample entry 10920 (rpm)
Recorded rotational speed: 4100 (rpm)
